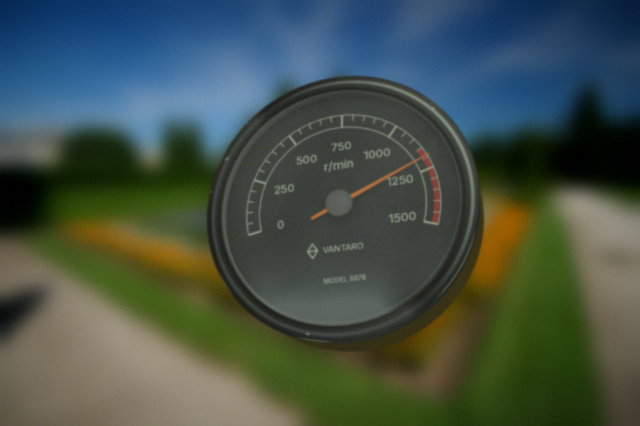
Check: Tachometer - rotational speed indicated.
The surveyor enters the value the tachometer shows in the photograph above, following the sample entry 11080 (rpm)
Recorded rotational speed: 1200 (rpm)
